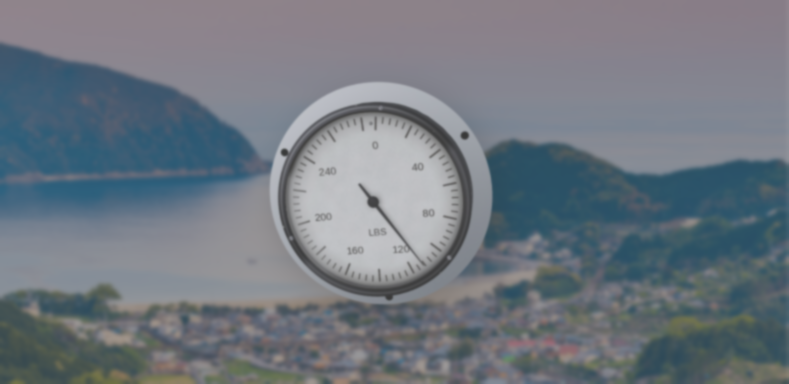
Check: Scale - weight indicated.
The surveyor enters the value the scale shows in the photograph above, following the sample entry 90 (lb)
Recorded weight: 112 (lb)
